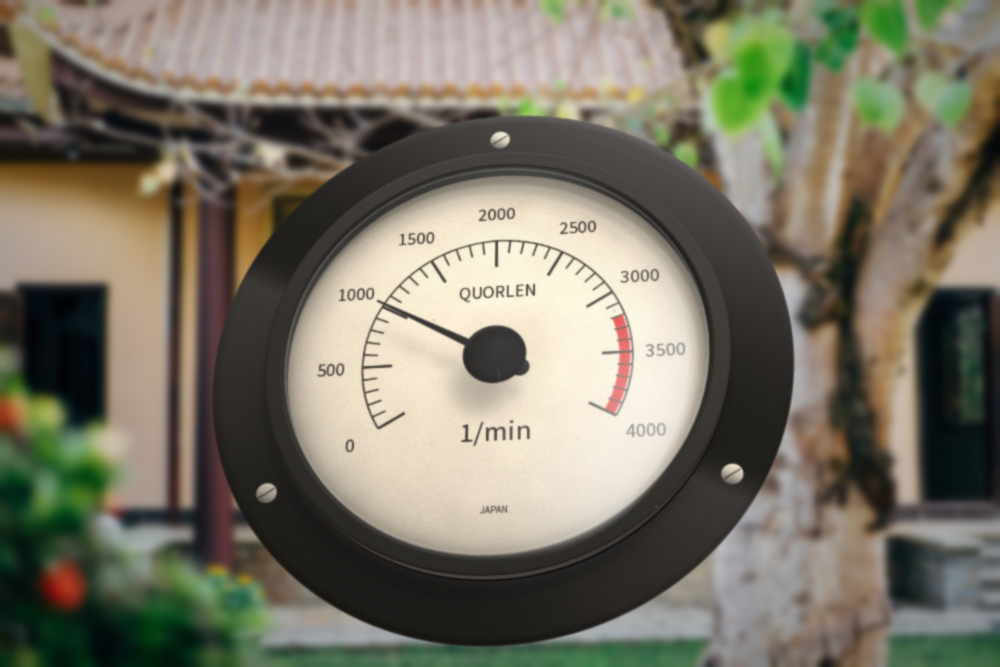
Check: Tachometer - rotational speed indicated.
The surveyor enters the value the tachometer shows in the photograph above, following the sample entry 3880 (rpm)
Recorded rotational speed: 1000 (rpm)
